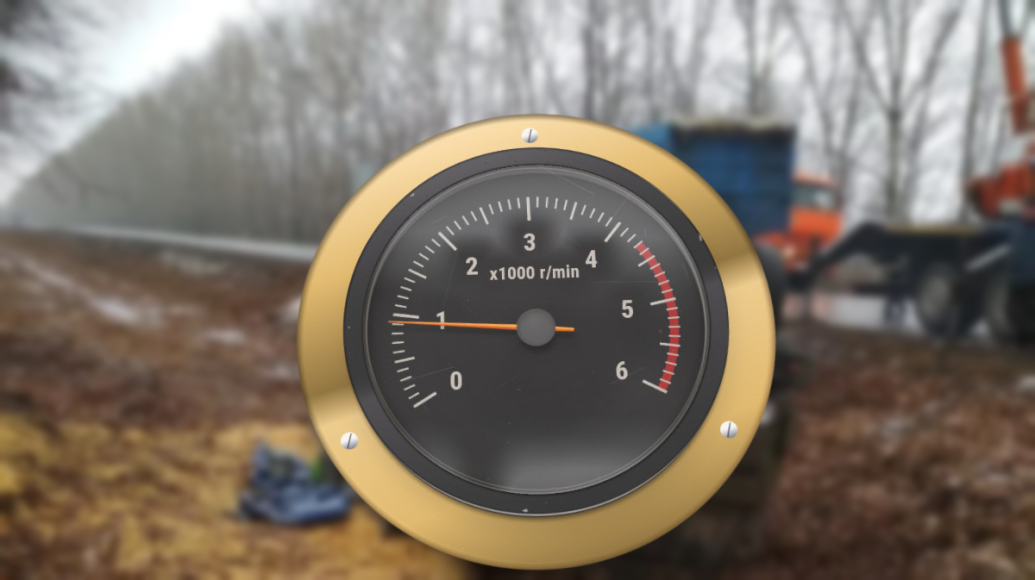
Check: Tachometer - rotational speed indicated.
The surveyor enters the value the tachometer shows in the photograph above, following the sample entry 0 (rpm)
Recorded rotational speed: 900 (rpm)
